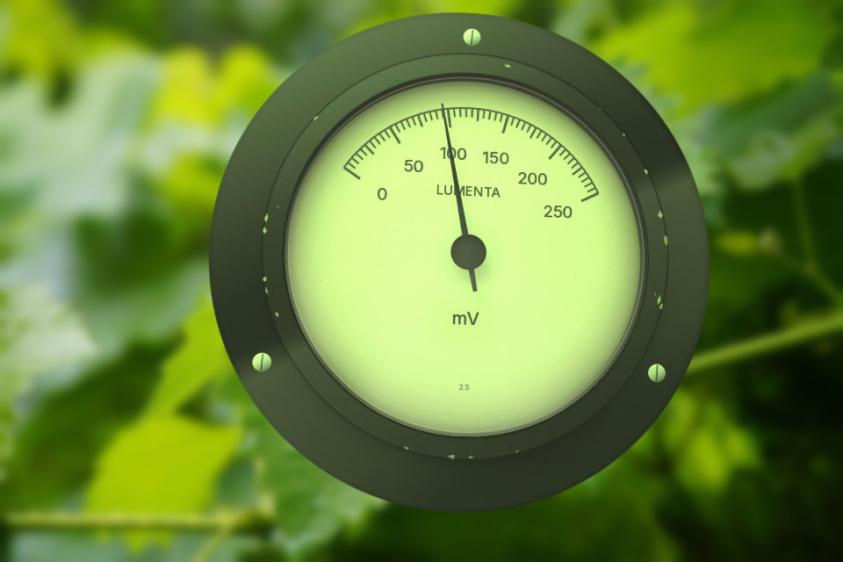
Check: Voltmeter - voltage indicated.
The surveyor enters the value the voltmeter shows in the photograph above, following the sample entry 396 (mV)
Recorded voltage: 95 (mV)
